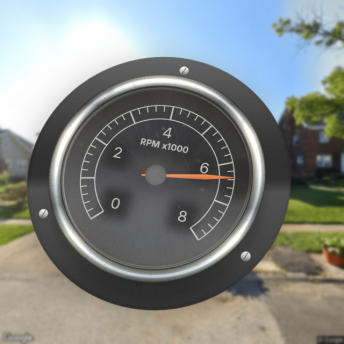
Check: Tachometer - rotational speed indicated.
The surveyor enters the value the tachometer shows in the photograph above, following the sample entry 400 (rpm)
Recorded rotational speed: 6400 (rpm)
